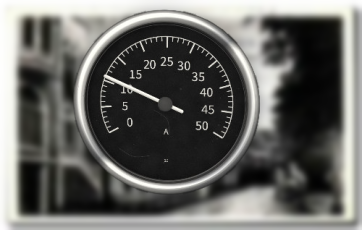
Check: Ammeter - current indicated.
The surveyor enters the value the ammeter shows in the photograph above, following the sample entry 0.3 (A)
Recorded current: 11 (A)
